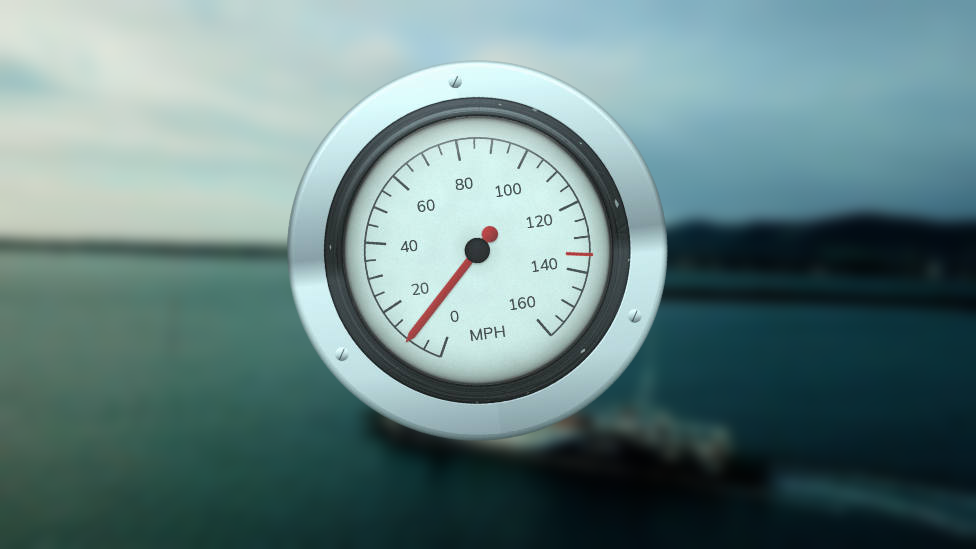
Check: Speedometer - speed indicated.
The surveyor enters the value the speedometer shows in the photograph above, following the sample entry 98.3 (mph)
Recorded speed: 10 (mph)
